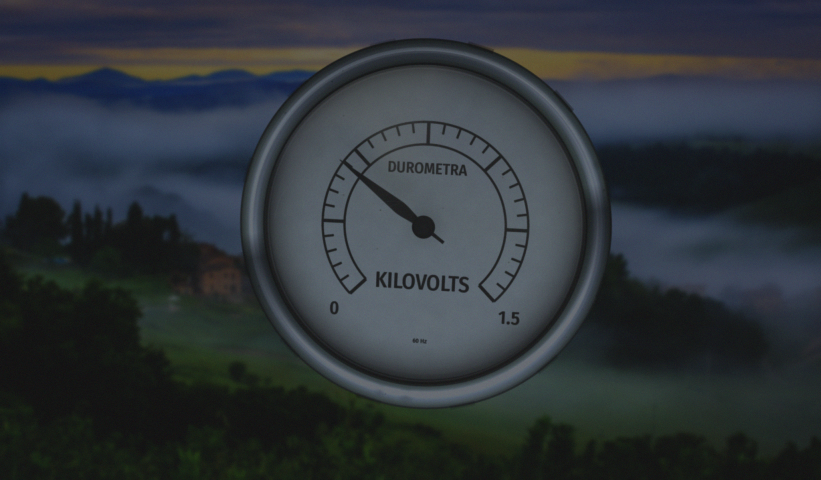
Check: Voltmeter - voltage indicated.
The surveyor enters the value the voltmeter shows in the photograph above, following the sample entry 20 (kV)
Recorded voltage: 0.45 (kV)
